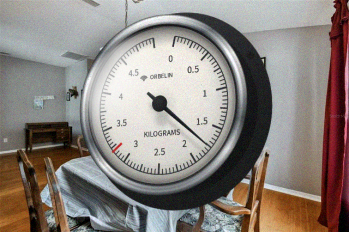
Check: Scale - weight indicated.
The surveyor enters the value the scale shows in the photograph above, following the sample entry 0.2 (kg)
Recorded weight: 1.75 (kg)
